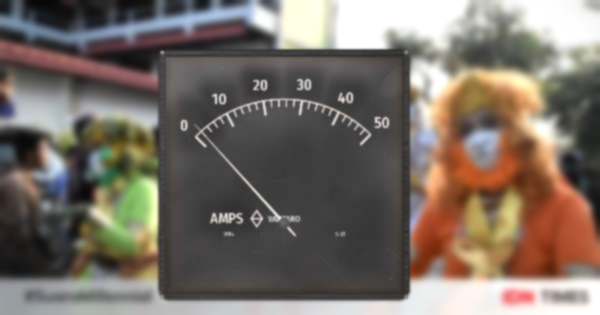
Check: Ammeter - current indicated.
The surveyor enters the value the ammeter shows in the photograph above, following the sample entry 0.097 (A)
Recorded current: 2 (A)
